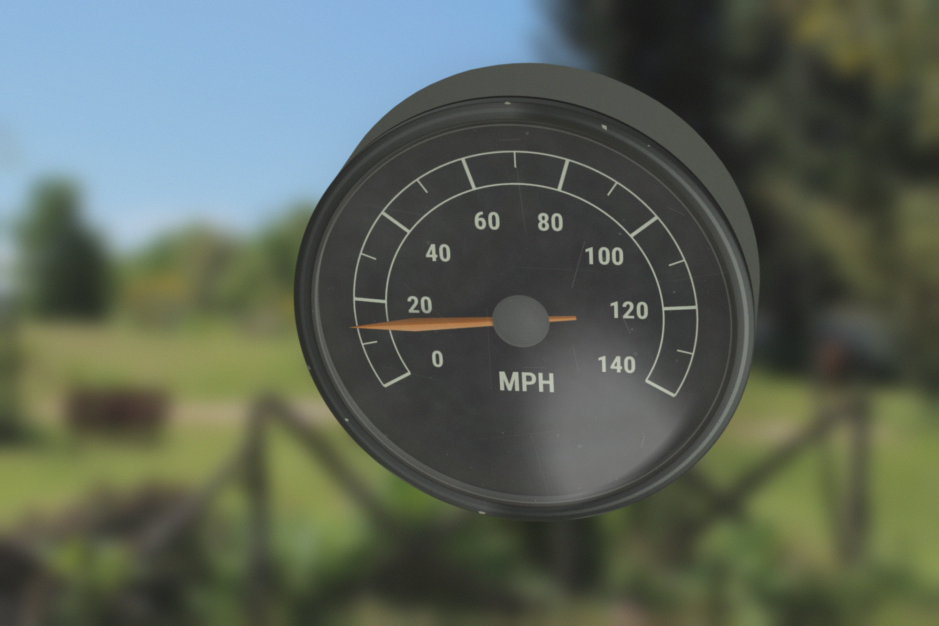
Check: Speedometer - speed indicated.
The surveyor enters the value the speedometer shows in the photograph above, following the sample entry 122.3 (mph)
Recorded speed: 15 (mph)
